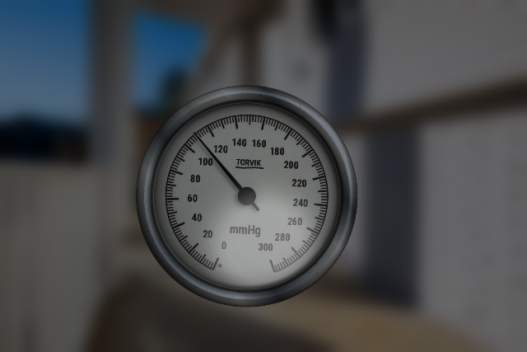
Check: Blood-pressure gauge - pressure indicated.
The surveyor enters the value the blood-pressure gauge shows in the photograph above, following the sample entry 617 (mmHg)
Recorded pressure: 110 (mmHg)
